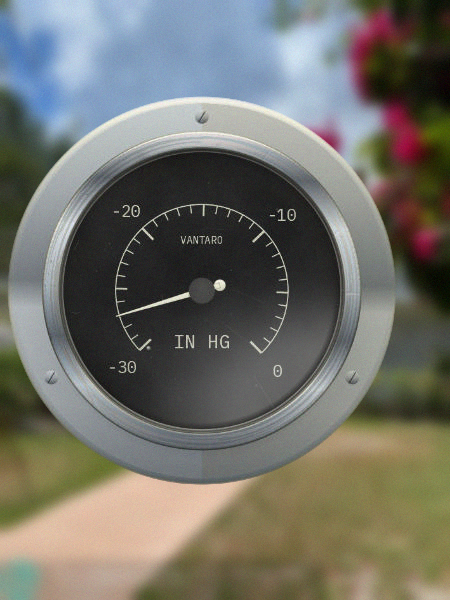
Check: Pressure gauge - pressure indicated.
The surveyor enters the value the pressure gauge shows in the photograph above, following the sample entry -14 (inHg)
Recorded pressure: -27 (inHg)
